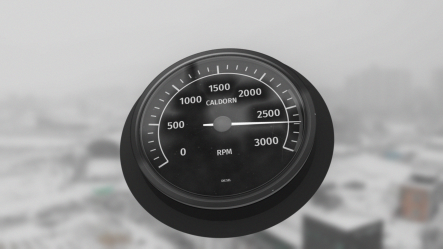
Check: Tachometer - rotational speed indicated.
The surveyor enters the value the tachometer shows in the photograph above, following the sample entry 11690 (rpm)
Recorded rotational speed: 2700 (rpm)
